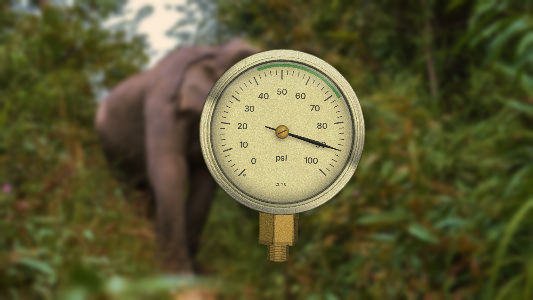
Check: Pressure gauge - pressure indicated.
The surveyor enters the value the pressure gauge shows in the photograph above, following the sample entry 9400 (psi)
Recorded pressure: 90 (psi)
